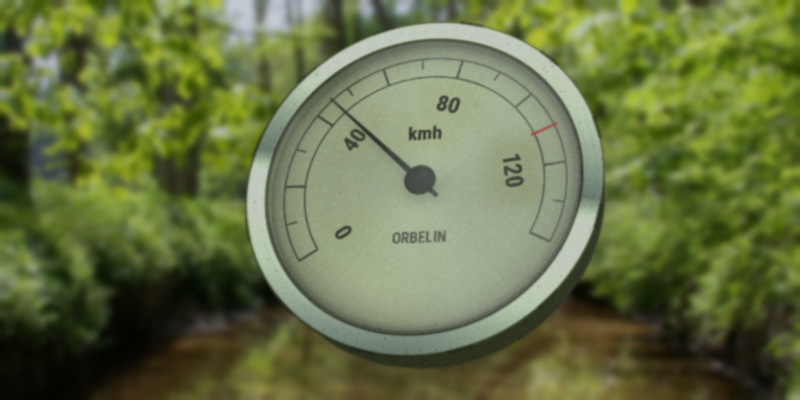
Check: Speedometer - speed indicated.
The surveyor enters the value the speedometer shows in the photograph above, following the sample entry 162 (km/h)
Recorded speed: 45 (km/h)
